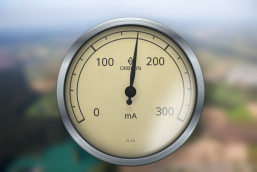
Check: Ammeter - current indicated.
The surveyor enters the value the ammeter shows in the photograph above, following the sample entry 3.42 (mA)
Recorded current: 160 (mA)
